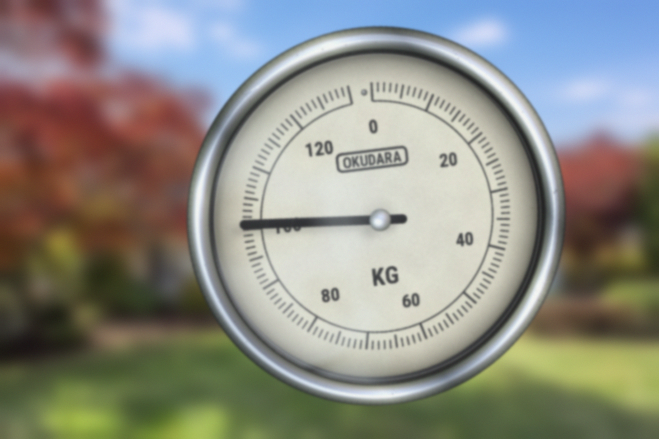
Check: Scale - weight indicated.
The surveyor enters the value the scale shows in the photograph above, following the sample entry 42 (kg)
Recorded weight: 101 (kg)
